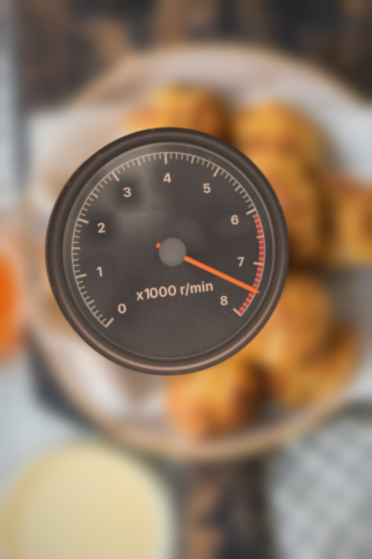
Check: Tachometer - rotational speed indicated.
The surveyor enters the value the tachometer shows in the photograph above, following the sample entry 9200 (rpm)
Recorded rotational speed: 7500 (rpm)
